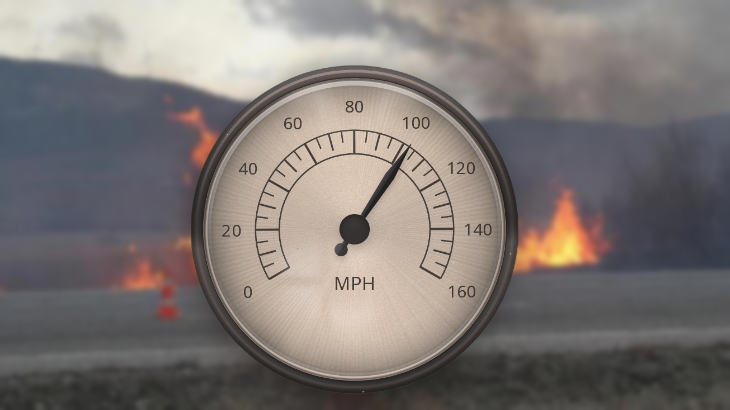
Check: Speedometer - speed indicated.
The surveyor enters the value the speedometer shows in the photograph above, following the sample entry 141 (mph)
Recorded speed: 102.5 (mph)
